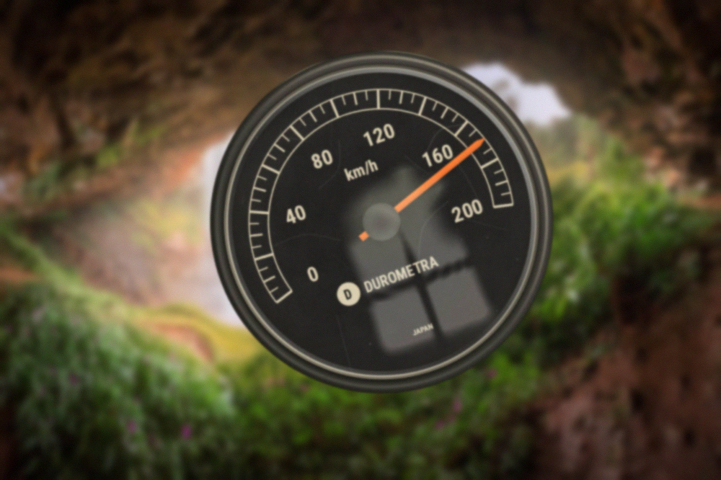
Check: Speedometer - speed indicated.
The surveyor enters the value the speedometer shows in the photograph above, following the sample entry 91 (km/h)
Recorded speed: 170 (km/h)
